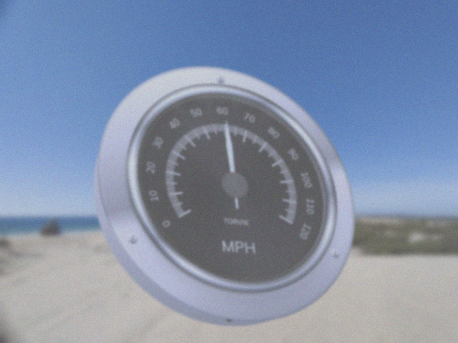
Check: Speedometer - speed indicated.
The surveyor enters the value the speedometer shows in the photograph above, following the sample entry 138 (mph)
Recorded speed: 60 (mph)
